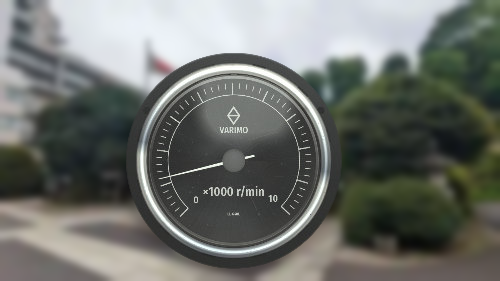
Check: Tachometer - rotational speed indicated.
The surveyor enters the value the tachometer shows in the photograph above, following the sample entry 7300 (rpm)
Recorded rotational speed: 1200 (rpm)
